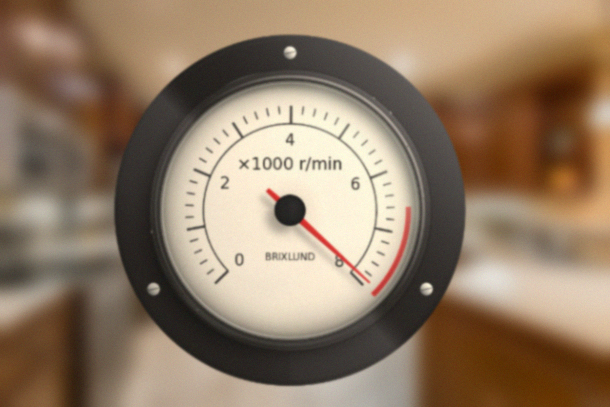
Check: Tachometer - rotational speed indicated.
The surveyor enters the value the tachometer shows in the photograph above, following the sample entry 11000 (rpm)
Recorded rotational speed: 7900 (rpm)
